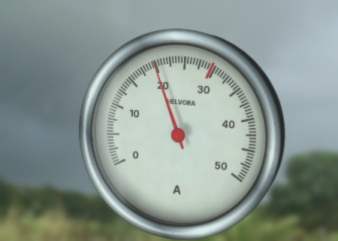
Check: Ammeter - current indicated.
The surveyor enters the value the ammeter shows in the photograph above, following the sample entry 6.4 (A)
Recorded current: 20 (A)
